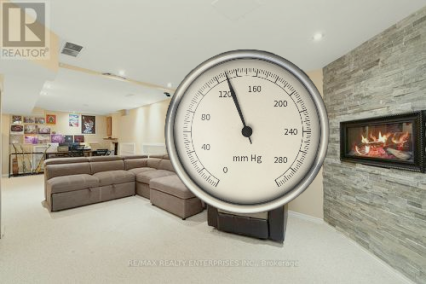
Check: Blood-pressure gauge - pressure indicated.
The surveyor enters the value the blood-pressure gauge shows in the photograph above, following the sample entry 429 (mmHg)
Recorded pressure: 130 (mmHg)
